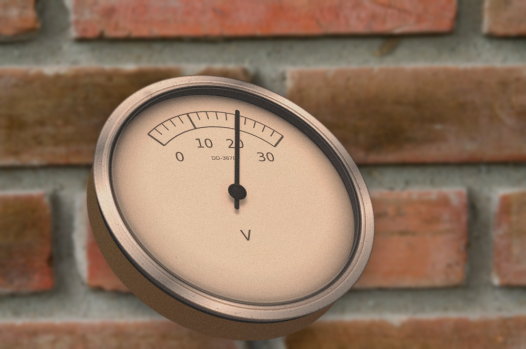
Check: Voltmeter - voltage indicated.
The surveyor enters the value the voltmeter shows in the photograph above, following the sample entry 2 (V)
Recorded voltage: 20 (V)
